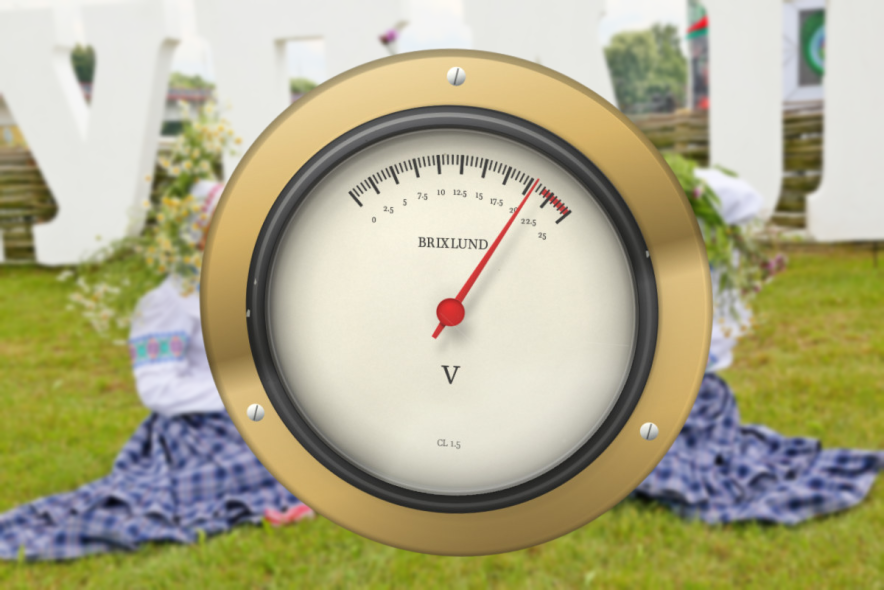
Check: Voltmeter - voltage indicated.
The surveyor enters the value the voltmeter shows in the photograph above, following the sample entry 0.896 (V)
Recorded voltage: 20.5 (V)
